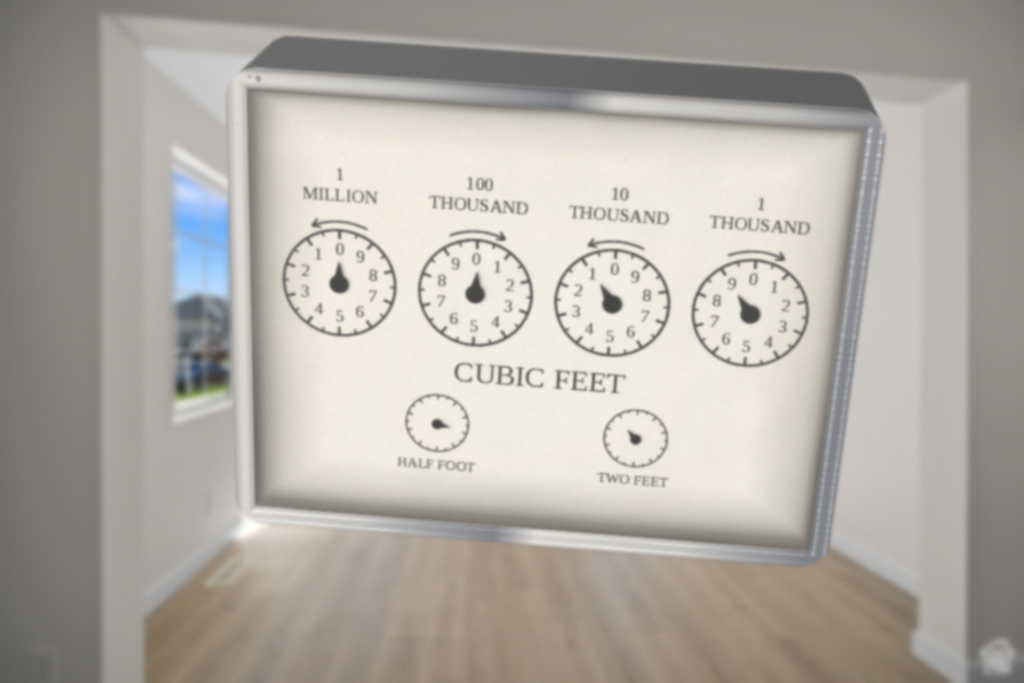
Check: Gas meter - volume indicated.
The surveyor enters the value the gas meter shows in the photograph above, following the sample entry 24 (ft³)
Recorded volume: 900 (ft³)
